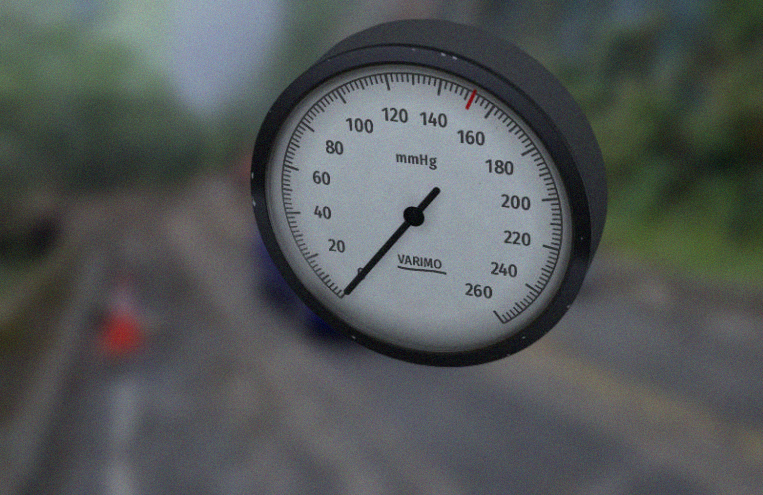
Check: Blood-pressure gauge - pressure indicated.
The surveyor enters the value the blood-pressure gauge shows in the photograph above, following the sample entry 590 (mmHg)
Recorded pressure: 0 (mmHg)
